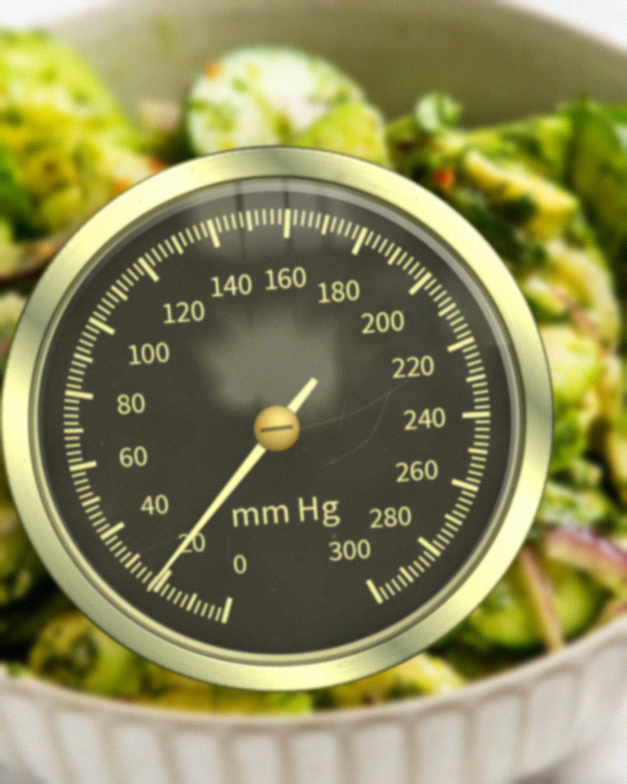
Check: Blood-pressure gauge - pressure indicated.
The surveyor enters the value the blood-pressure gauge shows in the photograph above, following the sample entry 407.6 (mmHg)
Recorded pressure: 22 (mmHg)
